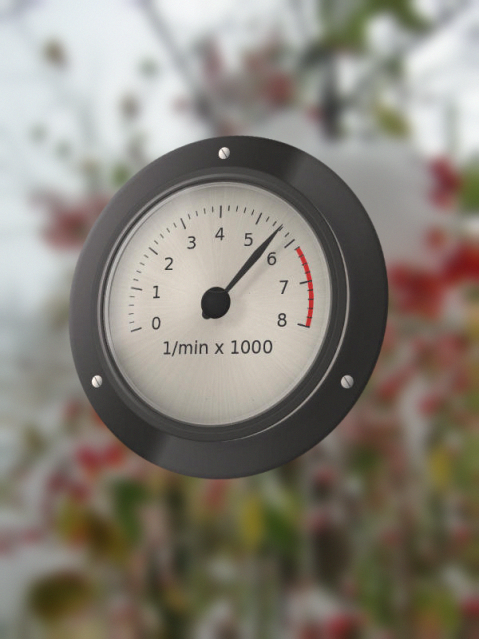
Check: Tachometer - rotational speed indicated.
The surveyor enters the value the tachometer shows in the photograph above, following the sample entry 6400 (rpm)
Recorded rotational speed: 5600 (rpm)
